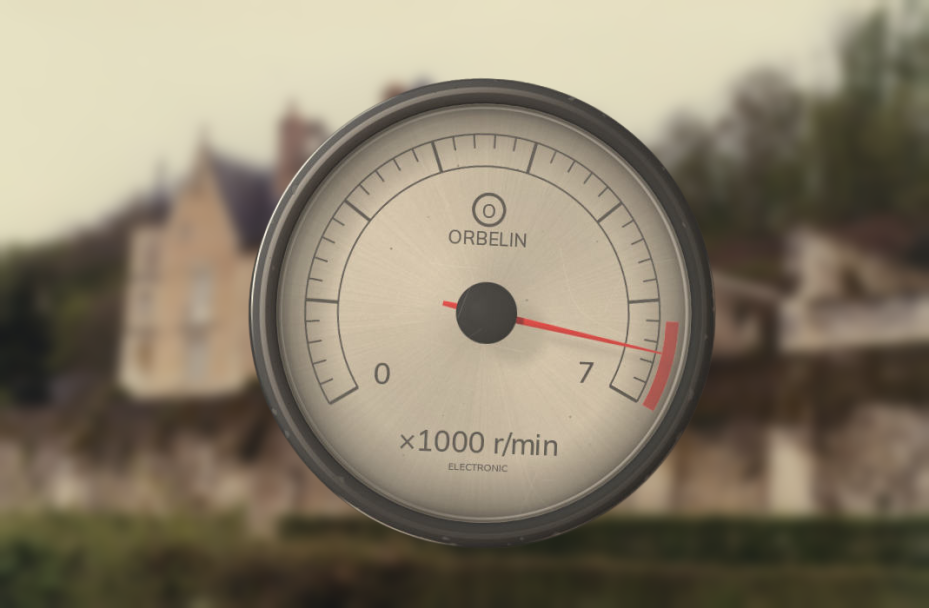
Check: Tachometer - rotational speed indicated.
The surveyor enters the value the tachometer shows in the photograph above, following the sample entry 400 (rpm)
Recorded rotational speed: 6500 (rpm)
